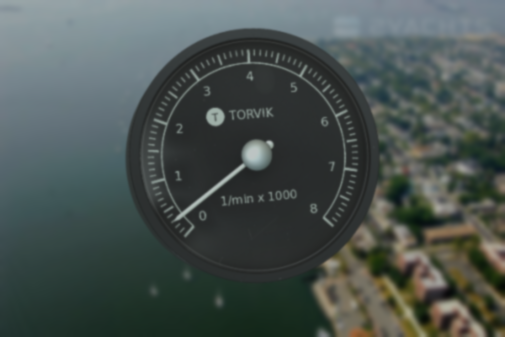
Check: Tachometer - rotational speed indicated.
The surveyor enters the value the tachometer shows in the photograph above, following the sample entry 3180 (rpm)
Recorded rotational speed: 300 (rpm)
